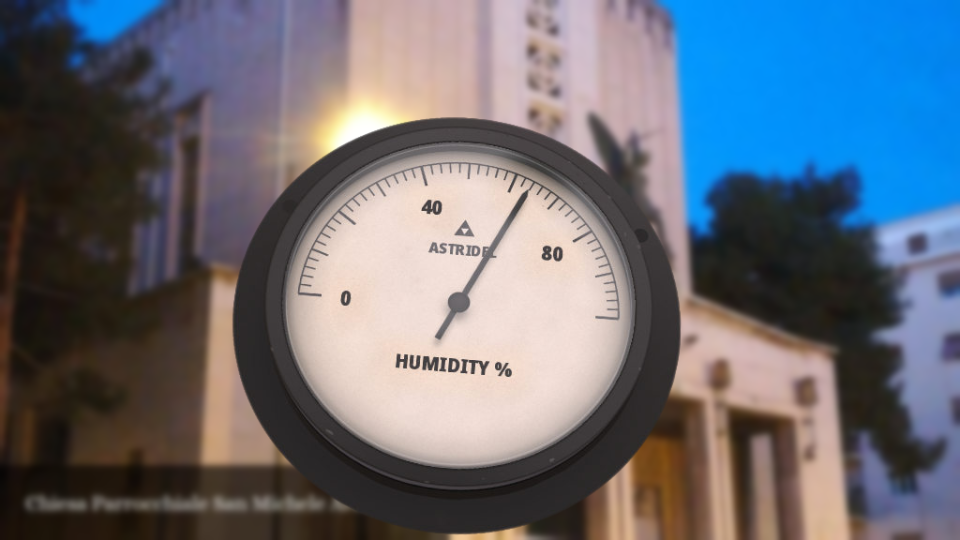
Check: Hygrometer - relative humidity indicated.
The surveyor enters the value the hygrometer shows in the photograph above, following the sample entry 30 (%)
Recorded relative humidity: 64 (%)
